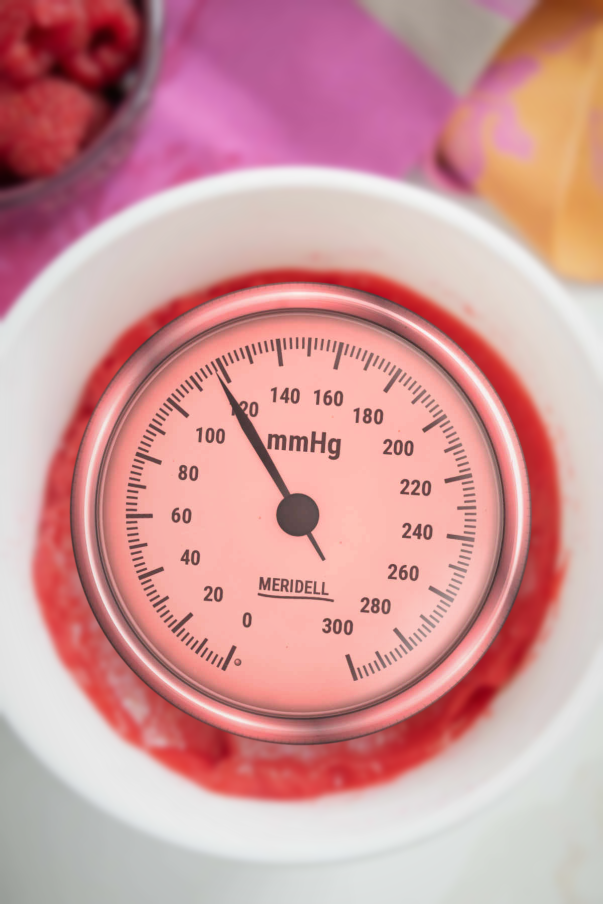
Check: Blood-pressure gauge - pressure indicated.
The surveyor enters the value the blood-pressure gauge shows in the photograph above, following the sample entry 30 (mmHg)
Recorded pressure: 118 (mmHg)
